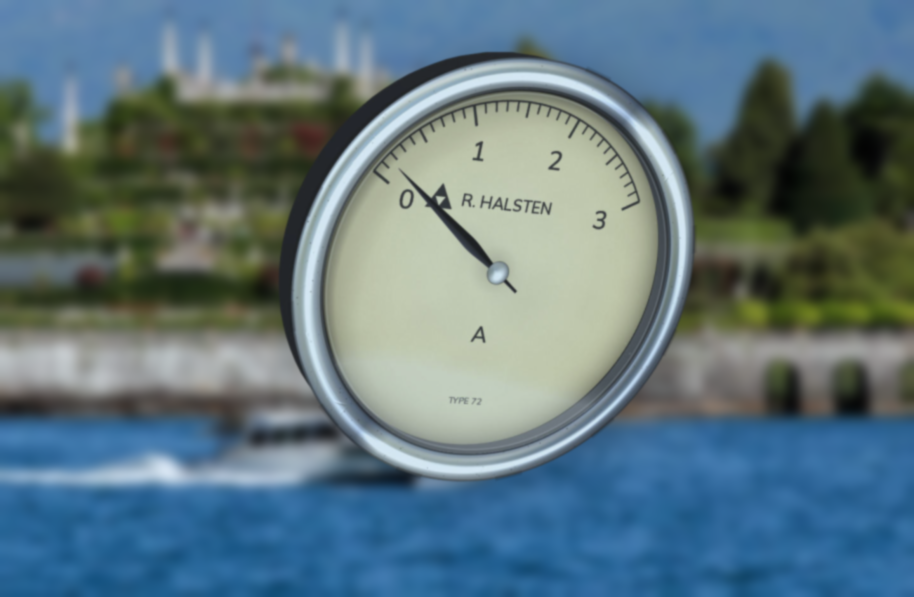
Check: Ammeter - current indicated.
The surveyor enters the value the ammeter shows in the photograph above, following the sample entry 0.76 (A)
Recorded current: 0.15 (A)
